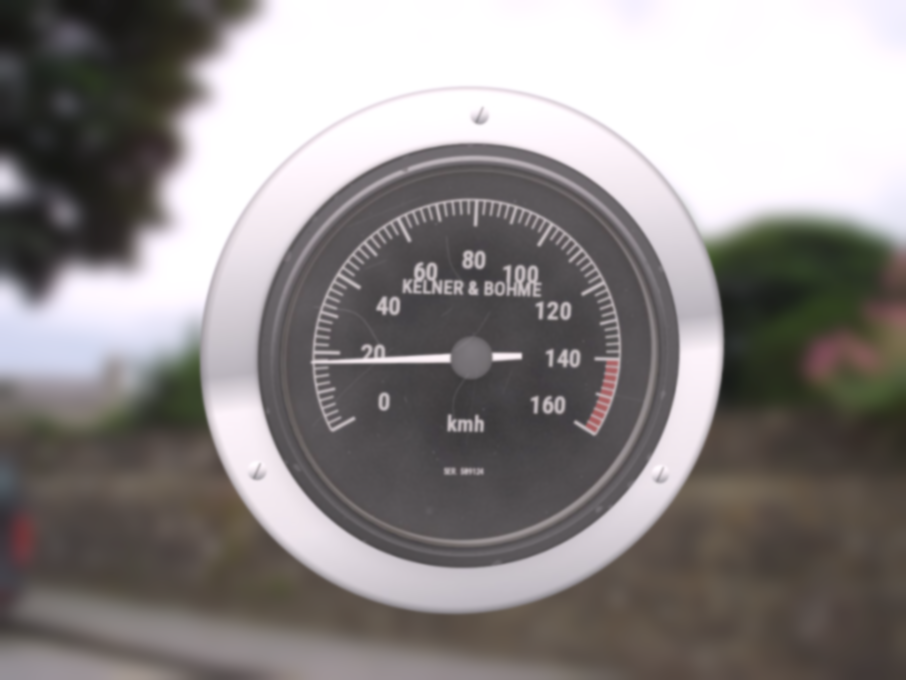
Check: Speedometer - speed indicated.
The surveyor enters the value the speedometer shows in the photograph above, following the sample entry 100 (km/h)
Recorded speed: 18 (km/h)
